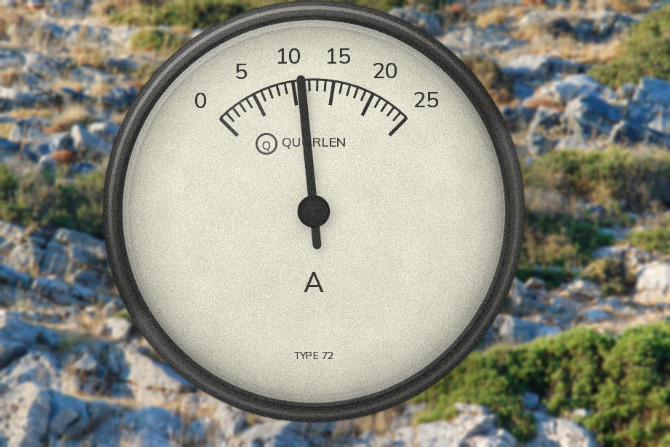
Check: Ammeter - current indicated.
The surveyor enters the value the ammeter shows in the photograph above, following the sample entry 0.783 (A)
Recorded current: 11 (A)
